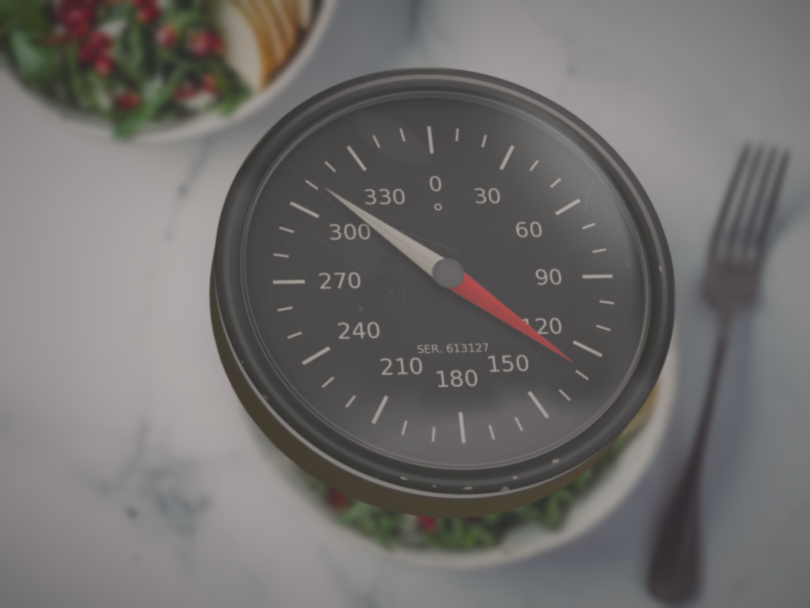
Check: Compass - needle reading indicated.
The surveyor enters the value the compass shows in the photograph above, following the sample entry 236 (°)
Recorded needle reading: 130 (°)
